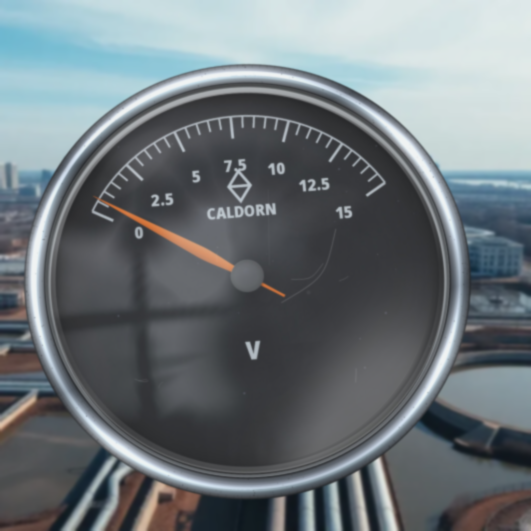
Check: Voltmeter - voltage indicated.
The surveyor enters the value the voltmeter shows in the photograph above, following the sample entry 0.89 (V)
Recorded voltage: 0.5 (V)
